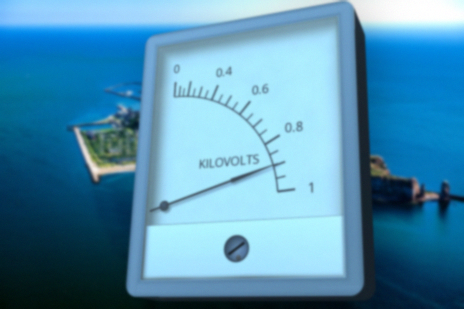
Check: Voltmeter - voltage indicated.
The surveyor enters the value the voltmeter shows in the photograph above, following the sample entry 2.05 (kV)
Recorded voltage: 0.9 (kV)
